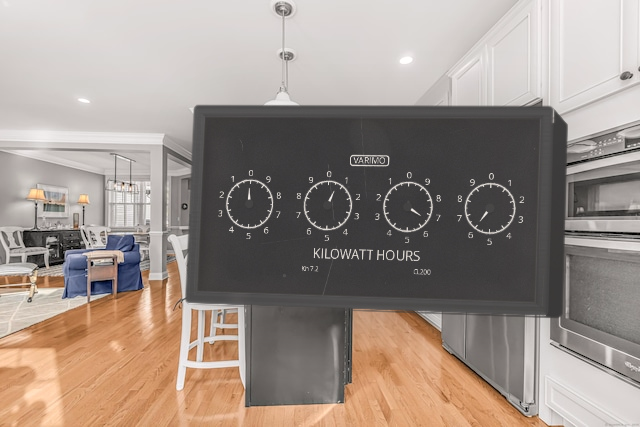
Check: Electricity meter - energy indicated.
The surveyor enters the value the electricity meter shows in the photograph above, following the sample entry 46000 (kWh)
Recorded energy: 66 (kWh)
